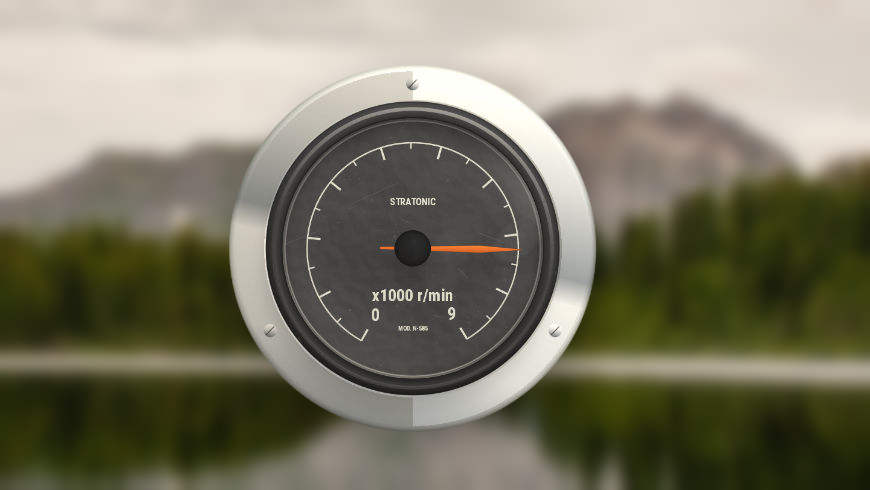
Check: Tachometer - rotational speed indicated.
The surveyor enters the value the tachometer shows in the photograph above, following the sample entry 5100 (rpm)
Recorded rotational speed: 7250 (rpm)
